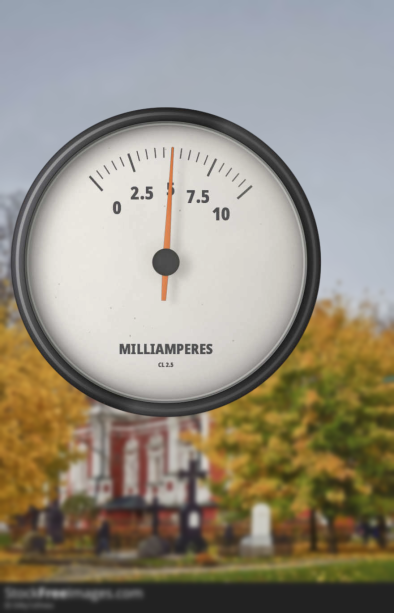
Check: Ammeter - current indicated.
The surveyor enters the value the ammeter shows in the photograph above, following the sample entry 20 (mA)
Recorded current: 5 (mA)
